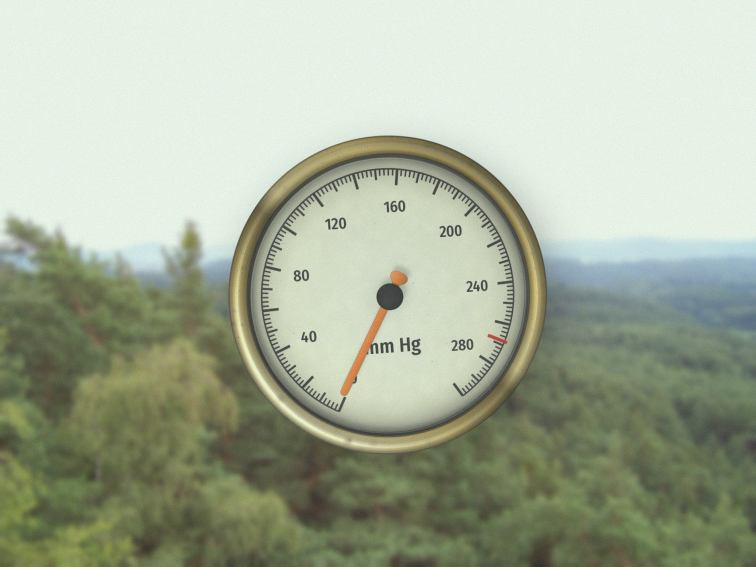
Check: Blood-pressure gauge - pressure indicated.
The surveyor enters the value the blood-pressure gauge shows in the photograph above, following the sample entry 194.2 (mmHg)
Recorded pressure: 2 (mmHg)
